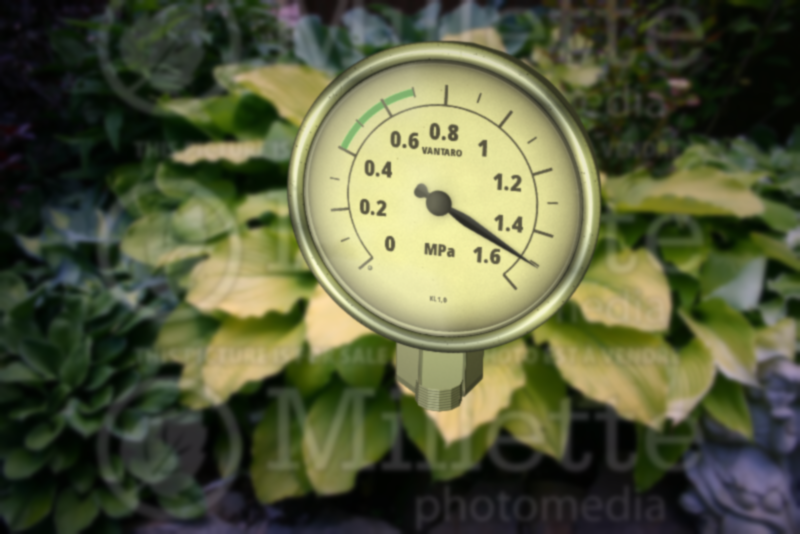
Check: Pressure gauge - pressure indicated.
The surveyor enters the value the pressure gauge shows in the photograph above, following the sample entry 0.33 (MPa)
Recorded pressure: 1.5 (MPa)
